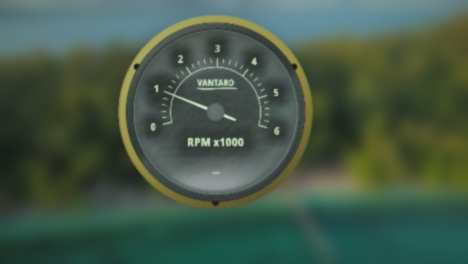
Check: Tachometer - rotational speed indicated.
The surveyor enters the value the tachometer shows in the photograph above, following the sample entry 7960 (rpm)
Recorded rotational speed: 1000 (rpm)
